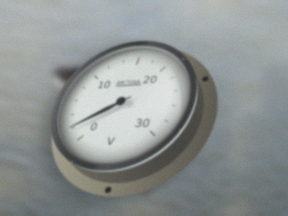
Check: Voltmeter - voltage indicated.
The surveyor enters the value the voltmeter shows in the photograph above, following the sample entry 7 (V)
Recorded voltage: 2 (V)
